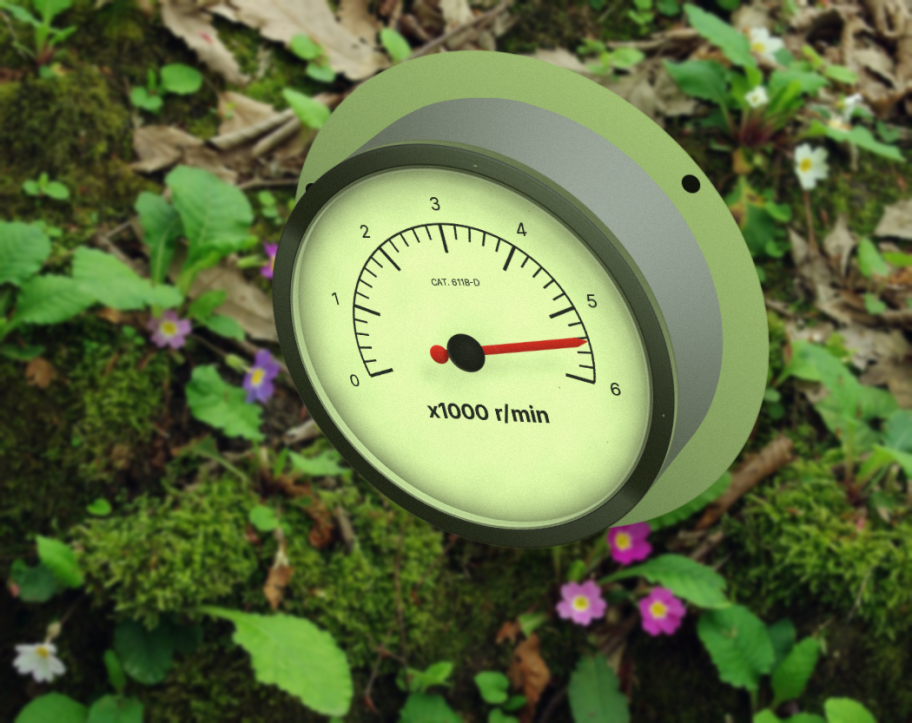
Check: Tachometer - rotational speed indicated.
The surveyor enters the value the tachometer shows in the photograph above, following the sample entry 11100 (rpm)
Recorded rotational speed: 5400 (rpm)
